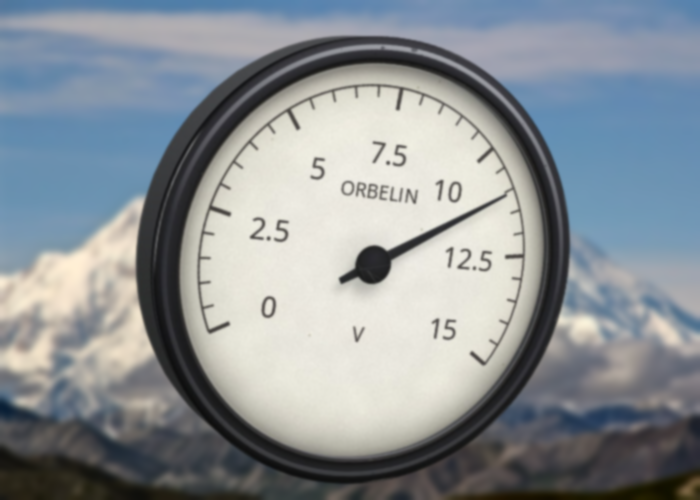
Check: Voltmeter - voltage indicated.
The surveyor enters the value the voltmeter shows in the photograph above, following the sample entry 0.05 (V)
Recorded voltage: 11 (V)
